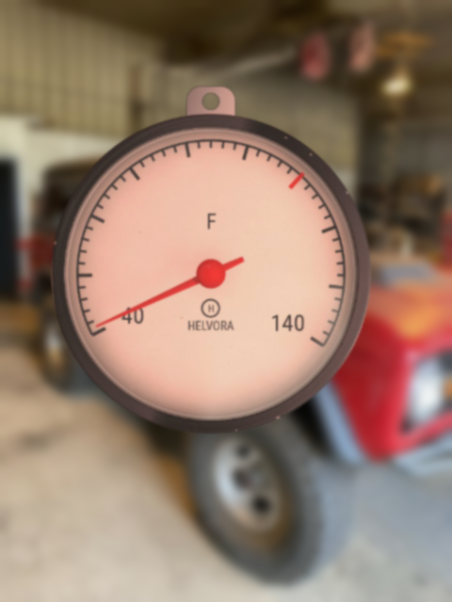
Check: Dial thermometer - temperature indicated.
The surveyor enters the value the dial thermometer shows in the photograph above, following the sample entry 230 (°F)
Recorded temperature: -38 (°F)
